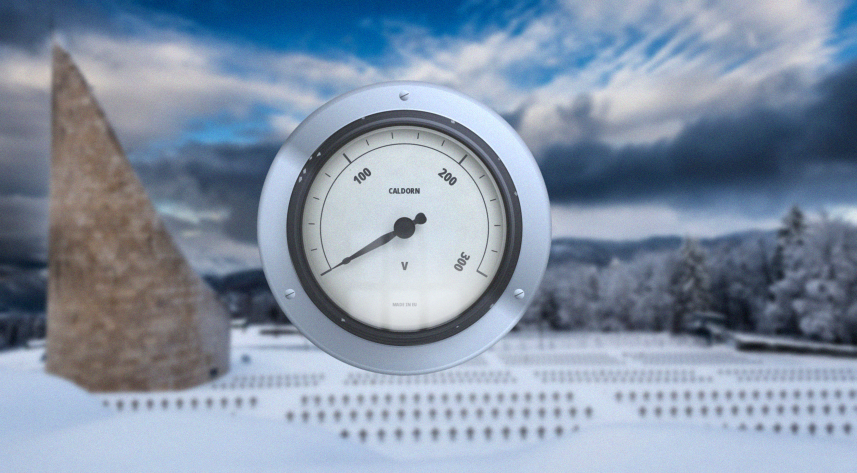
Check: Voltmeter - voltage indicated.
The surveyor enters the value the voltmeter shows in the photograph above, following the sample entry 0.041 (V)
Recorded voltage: 0 (V)
